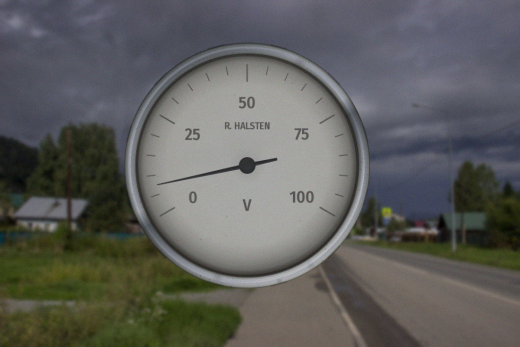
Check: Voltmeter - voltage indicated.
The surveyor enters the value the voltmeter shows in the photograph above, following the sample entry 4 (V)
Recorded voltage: 7.5 (V)
